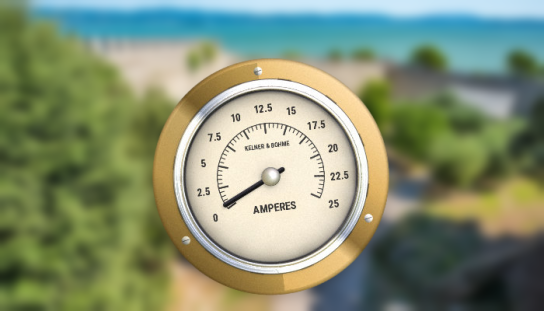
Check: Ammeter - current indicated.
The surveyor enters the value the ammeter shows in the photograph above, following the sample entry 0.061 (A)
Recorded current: 0.5 (A)
